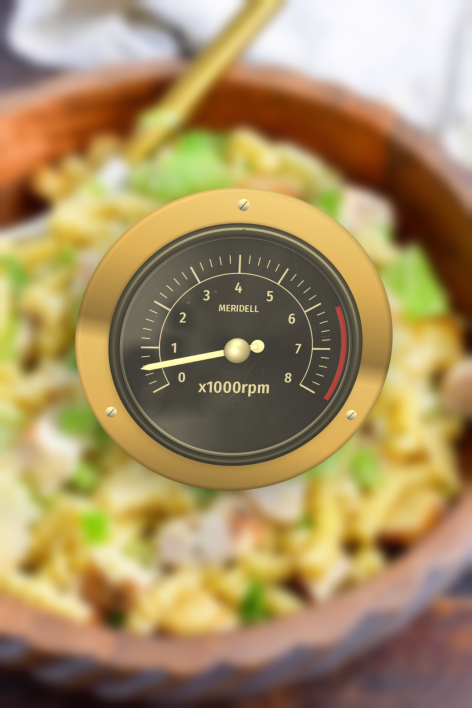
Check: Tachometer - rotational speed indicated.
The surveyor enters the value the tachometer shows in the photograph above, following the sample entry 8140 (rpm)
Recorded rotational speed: 600 (rpm)
